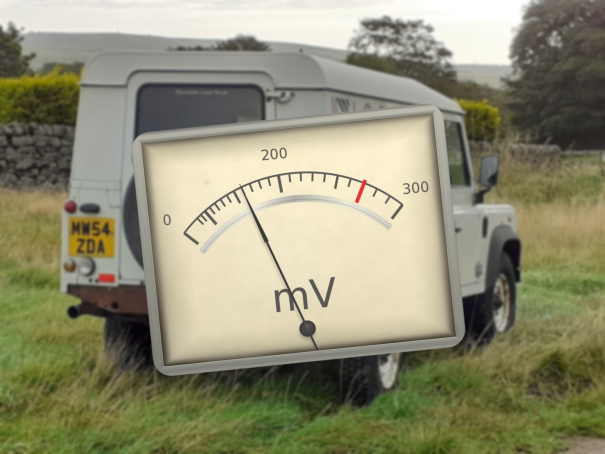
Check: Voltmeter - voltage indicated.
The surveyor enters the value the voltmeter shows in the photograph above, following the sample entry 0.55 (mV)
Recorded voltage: 160 (mV)
